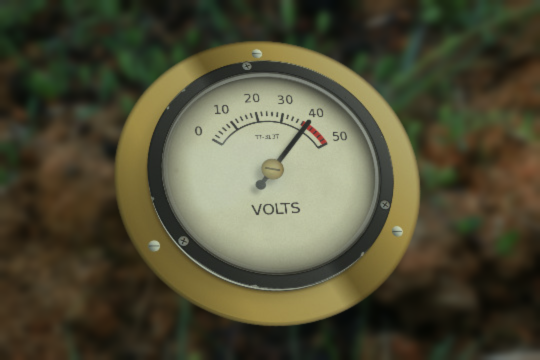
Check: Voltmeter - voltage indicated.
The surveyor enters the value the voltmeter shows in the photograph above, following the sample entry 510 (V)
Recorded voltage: 40 (V)
